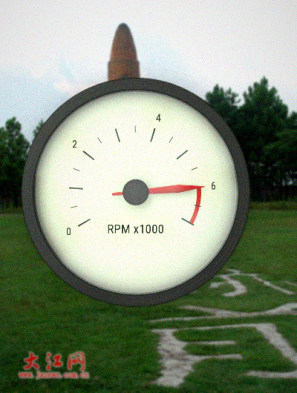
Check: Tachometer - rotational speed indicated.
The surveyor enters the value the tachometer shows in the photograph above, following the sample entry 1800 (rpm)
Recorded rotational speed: 6000 (rpm)
